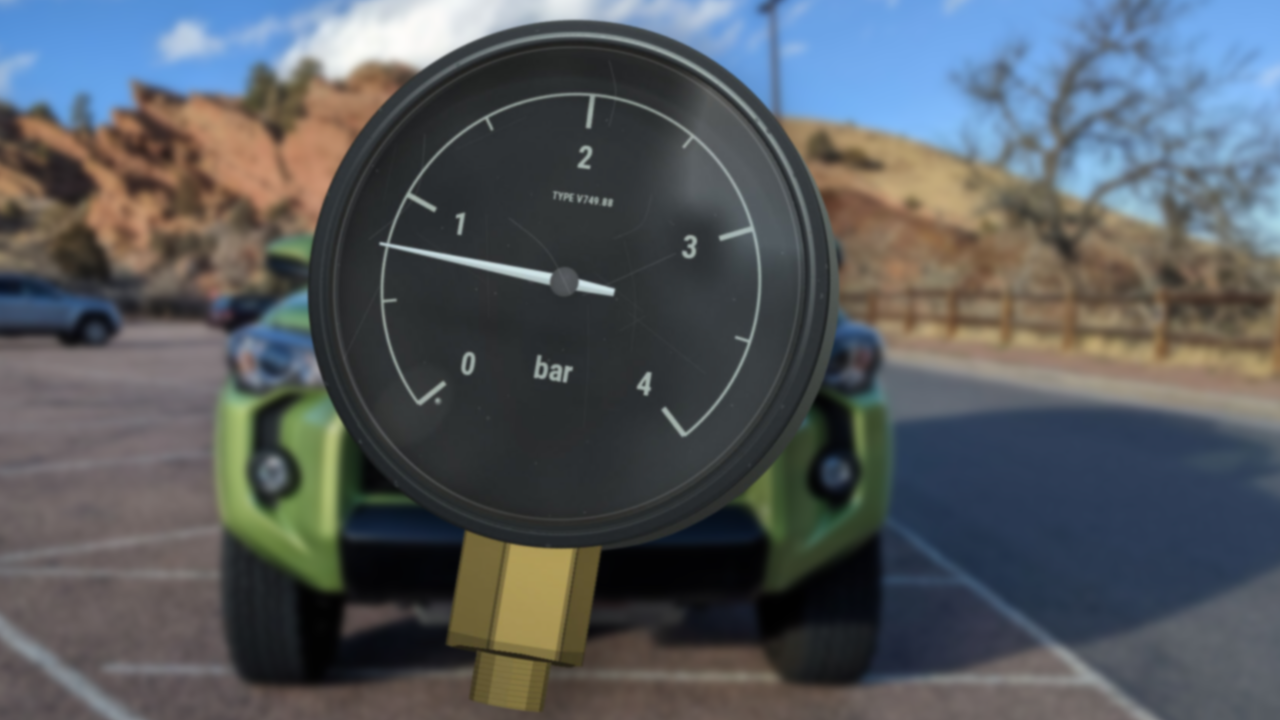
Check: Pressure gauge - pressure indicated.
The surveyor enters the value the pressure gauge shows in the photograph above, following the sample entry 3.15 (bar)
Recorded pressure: 0.75 (bar)
